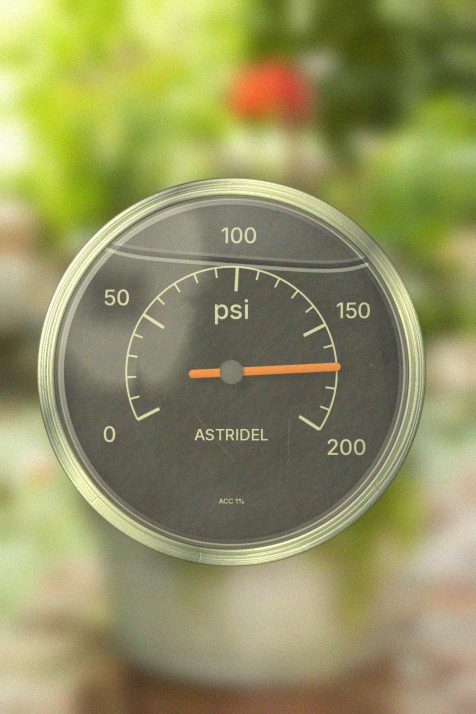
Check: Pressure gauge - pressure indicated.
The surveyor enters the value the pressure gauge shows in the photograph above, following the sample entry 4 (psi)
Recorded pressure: 170 (psi)
